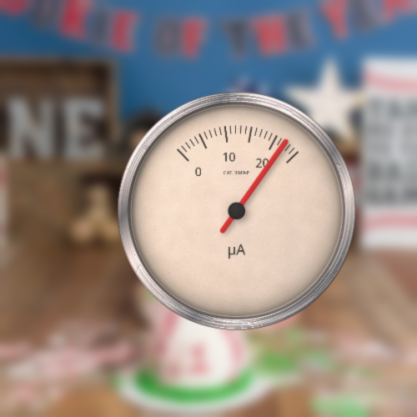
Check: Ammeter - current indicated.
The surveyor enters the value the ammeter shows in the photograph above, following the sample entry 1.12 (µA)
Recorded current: 22 (µA)
